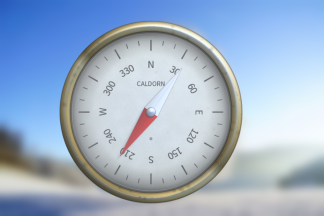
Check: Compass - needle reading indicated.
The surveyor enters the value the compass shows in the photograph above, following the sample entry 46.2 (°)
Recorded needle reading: 215 (°)
